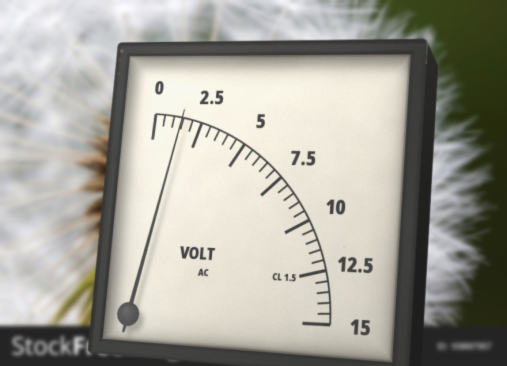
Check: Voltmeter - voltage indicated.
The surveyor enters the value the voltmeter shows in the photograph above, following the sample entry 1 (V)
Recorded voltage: 1.5 (V)
